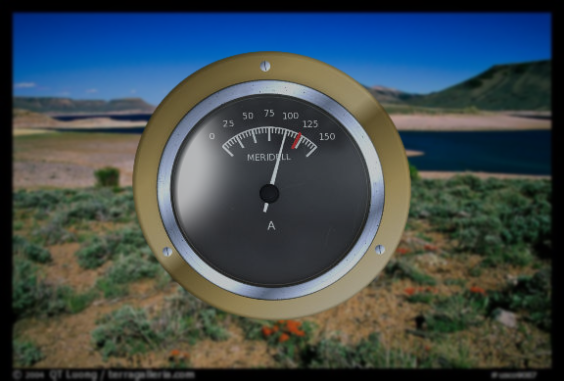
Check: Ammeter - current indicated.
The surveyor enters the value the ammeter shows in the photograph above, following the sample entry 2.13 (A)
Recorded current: 100 (A)
